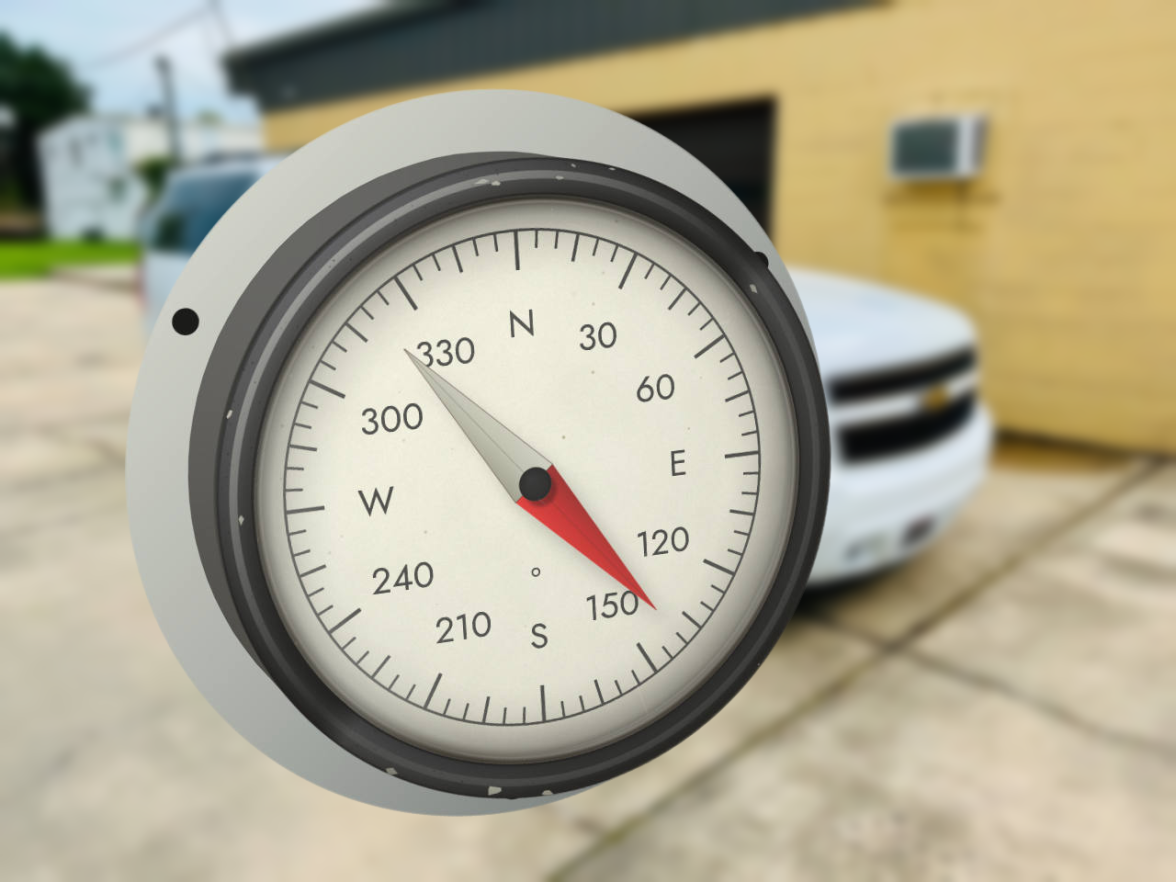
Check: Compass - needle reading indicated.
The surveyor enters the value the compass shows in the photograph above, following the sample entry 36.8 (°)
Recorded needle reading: 140 (°)
